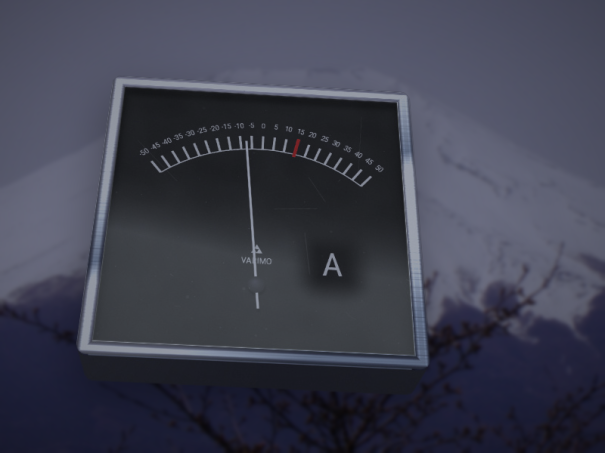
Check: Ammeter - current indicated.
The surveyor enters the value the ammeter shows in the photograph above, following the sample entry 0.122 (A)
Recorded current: -7.5 (A)
